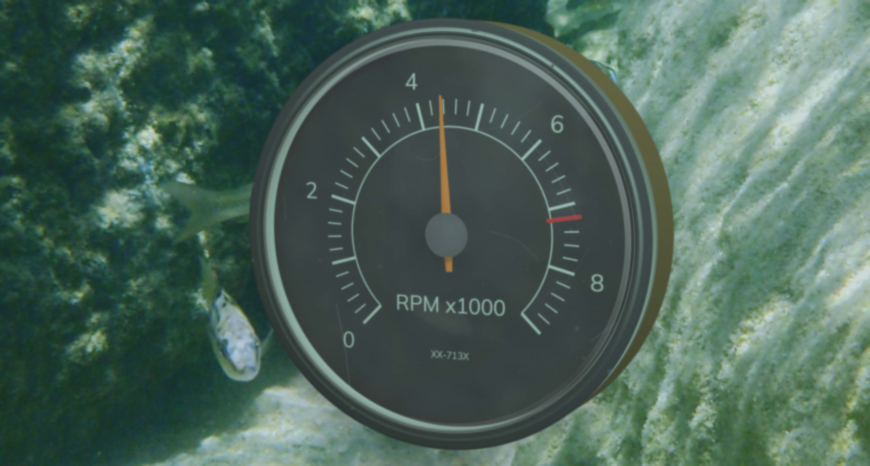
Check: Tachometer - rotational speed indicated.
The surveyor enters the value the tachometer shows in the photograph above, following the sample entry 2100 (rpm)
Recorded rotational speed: 4400 (rpm)
